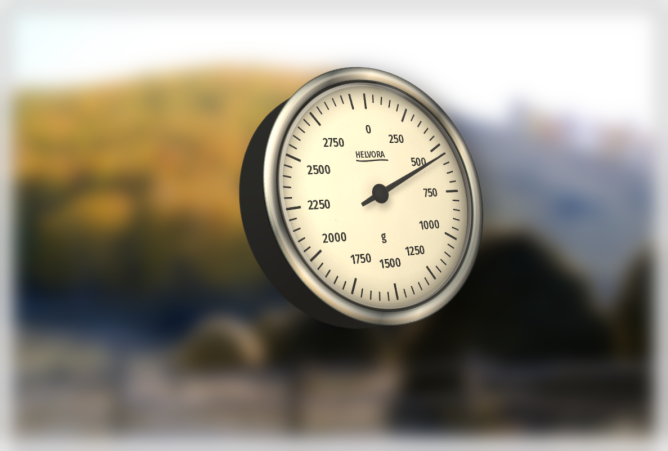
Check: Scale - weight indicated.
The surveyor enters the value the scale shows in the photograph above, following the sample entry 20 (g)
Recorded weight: 550 (g)
